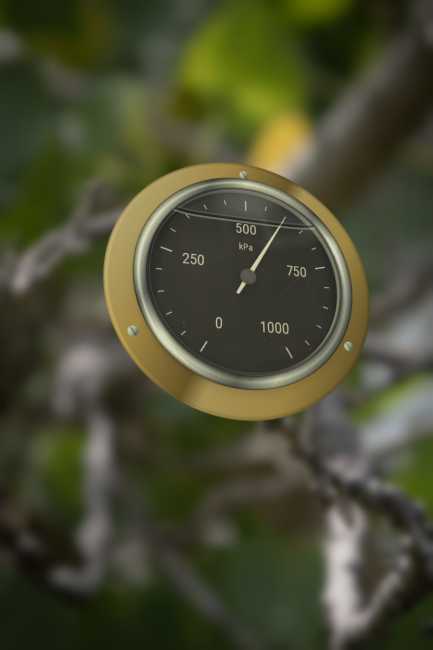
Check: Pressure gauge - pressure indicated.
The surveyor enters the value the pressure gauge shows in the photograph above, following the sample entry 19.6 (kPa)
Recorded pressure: 600 (kPa)
